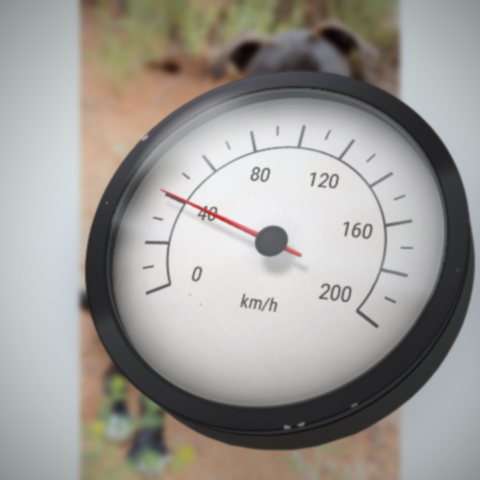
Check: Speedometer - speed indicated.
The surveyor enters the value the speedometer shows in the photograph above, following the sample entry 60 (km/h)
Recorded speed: 40 (km/h)
